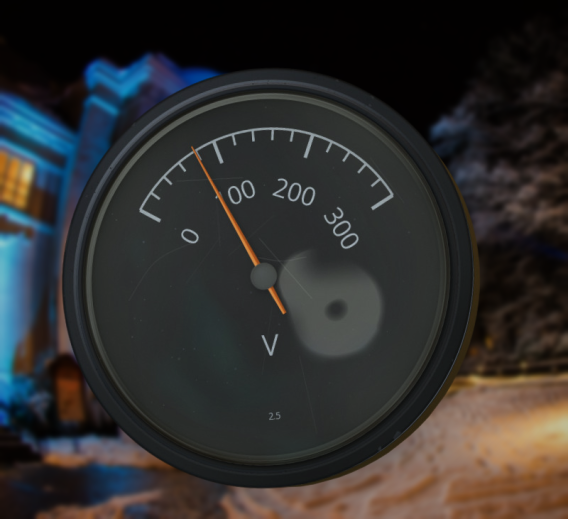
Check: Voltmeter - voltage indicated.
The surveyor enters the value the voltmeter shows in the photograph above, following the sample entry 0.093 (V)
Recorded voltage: 80 (V)
